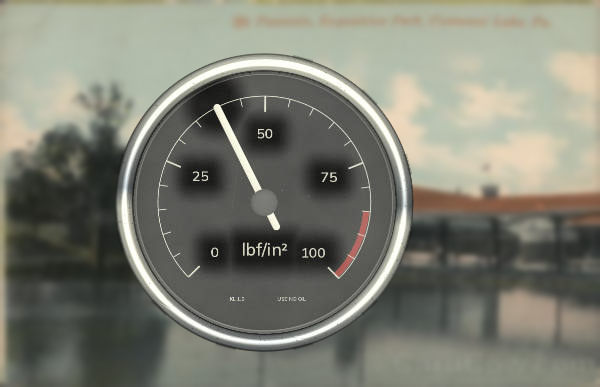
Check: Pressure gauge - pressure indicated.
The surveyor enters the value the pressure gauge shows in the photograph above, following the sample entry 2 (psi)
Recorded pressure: 40 (psi)
